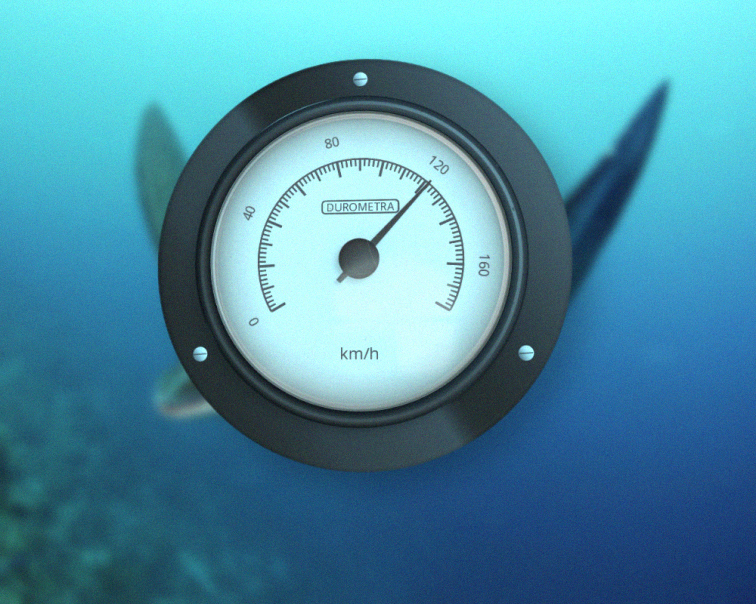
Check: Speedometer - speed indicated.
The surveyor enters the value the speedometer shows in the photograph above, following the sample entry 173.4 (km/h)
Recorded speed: 122 (km/h)
